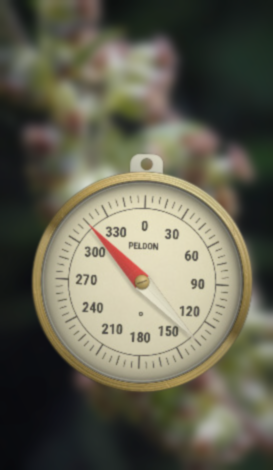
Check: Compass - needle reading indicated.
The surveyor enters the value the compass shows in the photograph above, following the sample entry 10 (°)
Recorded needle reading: 315 (°)
